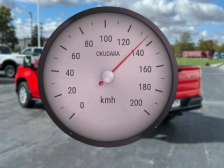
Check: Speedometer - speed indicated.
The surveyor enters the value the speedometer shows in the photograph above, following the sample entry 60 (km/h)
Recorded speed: 135 (km/h)
